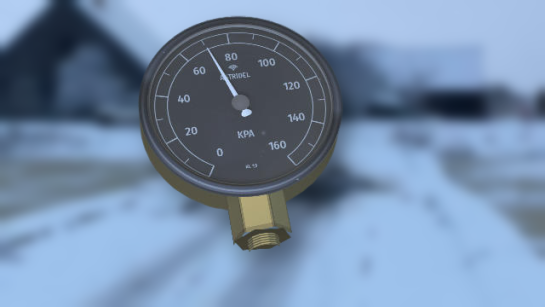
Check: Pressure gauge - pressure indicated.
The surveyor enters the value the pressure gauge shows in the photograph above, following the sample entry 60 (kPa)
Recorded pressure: 70 (kPa)
